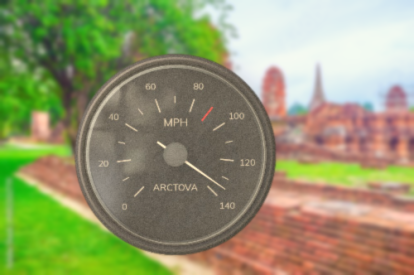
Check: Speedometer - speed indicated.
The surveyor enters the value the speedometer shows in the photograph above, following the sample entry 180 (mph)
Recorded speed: 135 (mph)
